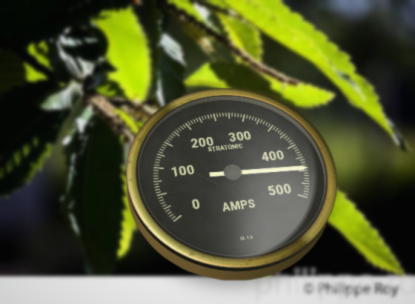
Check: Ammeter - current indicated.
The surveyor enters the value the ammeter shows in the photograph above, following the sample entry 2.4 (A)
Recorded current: 450 (A)
